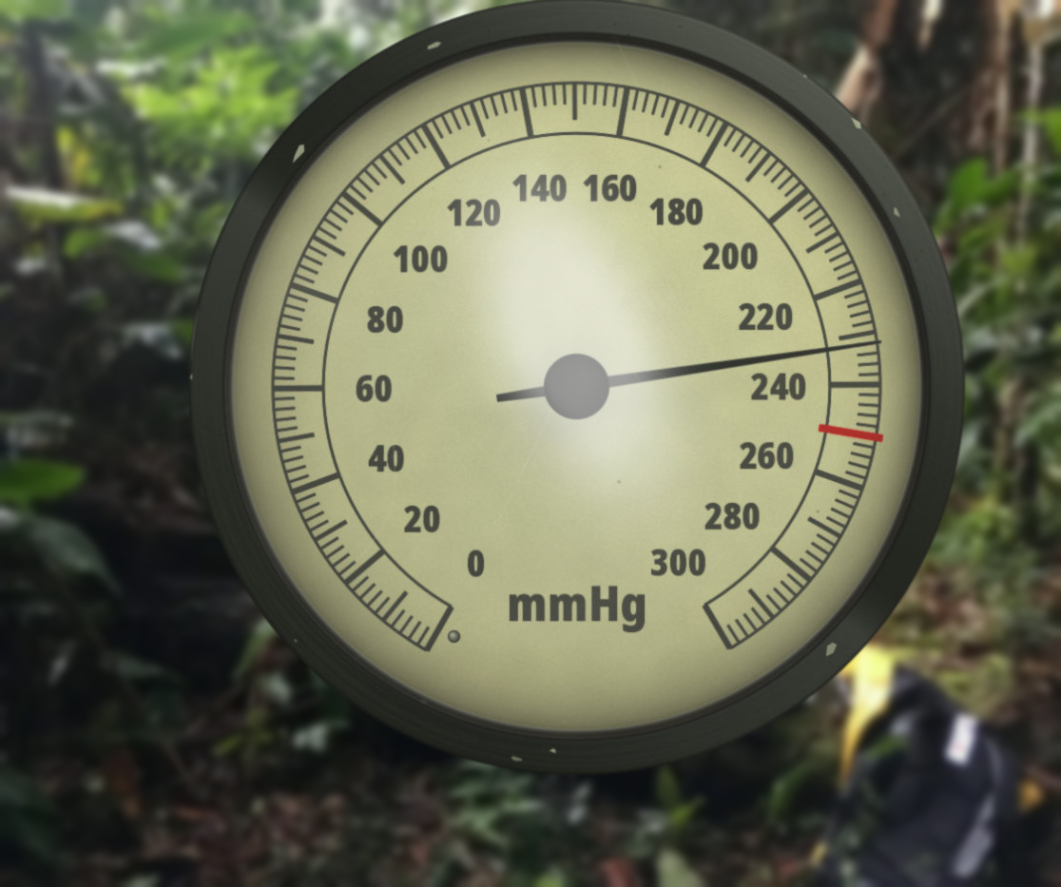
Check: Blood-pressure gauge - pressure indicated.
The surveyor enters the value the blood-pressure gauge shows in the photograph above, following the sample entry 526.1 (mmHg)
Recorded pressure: 232 (mmHg)
